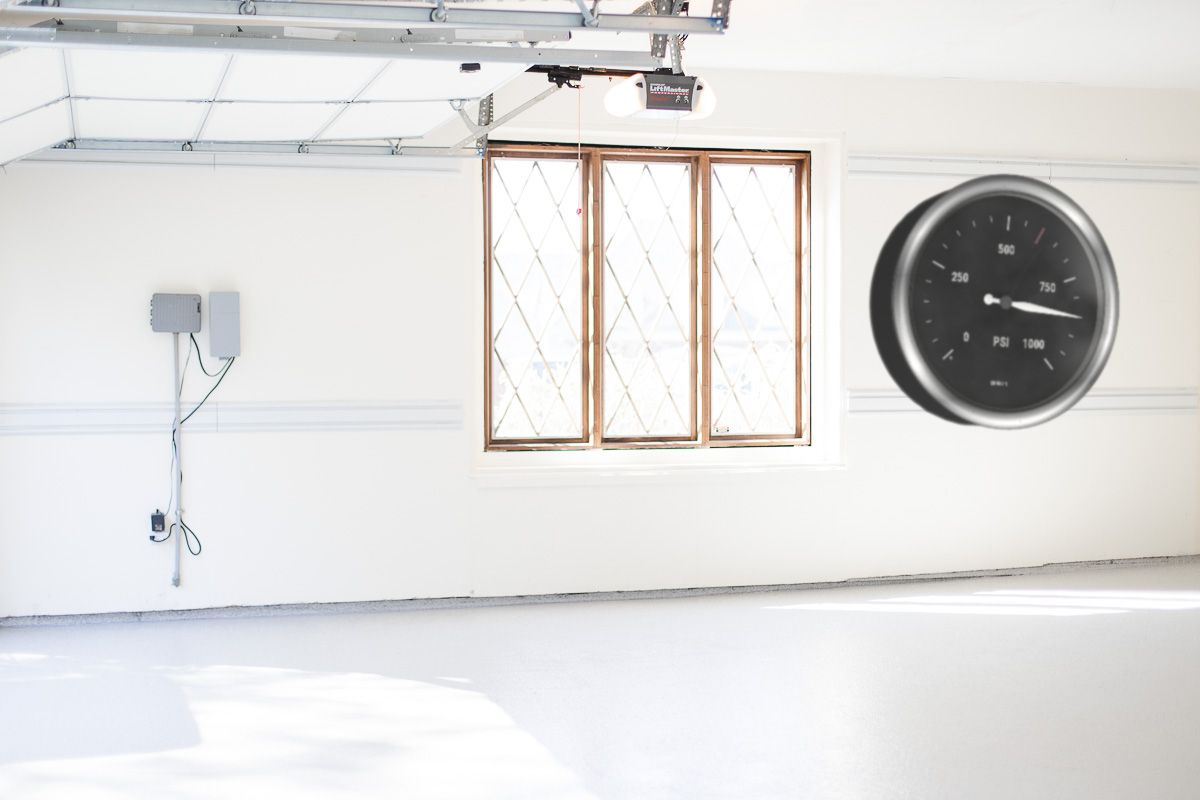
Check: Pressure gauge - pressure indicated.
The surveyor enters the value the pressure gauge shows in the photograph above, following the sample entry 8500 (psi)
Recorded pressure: 850 (psi)
